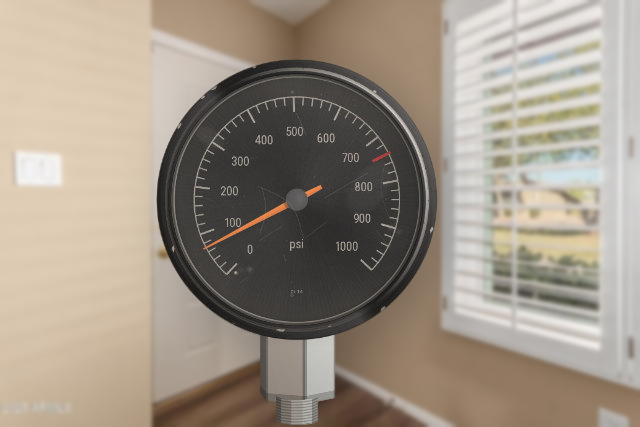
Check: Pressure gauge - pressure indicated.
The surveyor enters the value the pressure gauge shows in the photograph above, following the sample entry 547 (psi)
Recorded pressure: 70 (psi)
